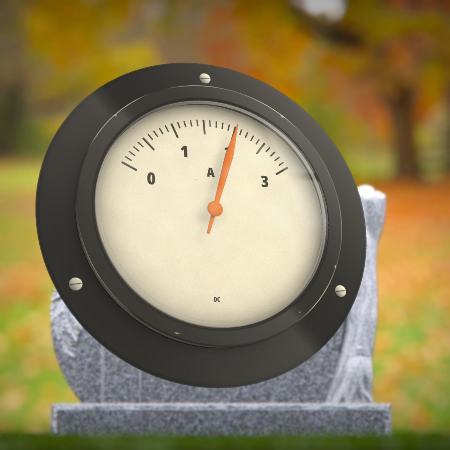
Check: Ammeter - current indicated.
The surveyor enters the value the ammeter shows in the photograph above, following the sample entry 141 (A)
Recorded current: 2 (A)
